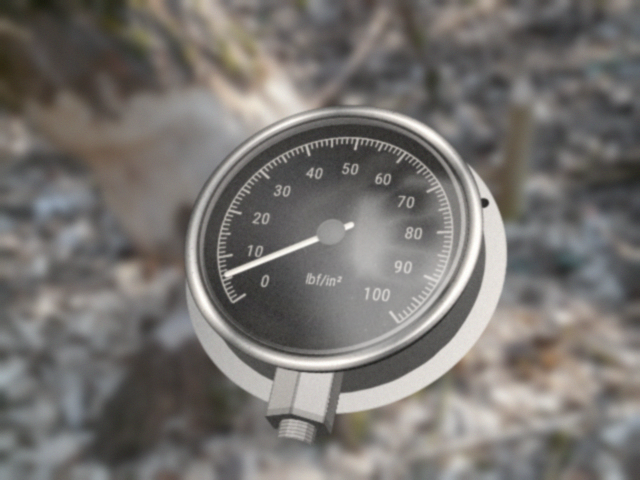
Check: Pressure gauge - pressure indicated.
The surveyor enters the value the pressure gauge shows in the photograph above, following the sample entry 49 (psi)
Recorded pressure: 5 (psi)
